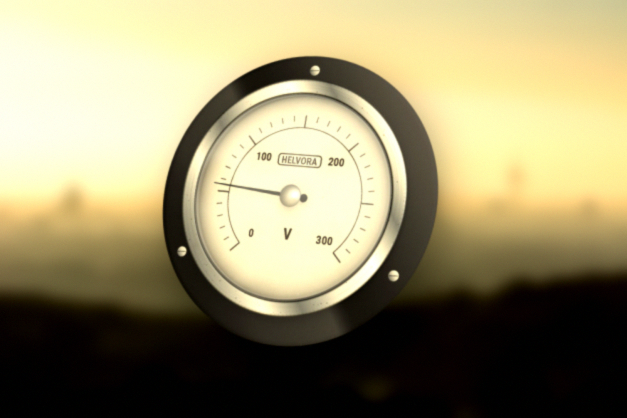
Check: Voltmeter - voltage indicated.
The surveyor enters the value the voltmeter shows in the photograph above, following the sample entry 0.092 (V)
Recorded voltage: 55 (V)
